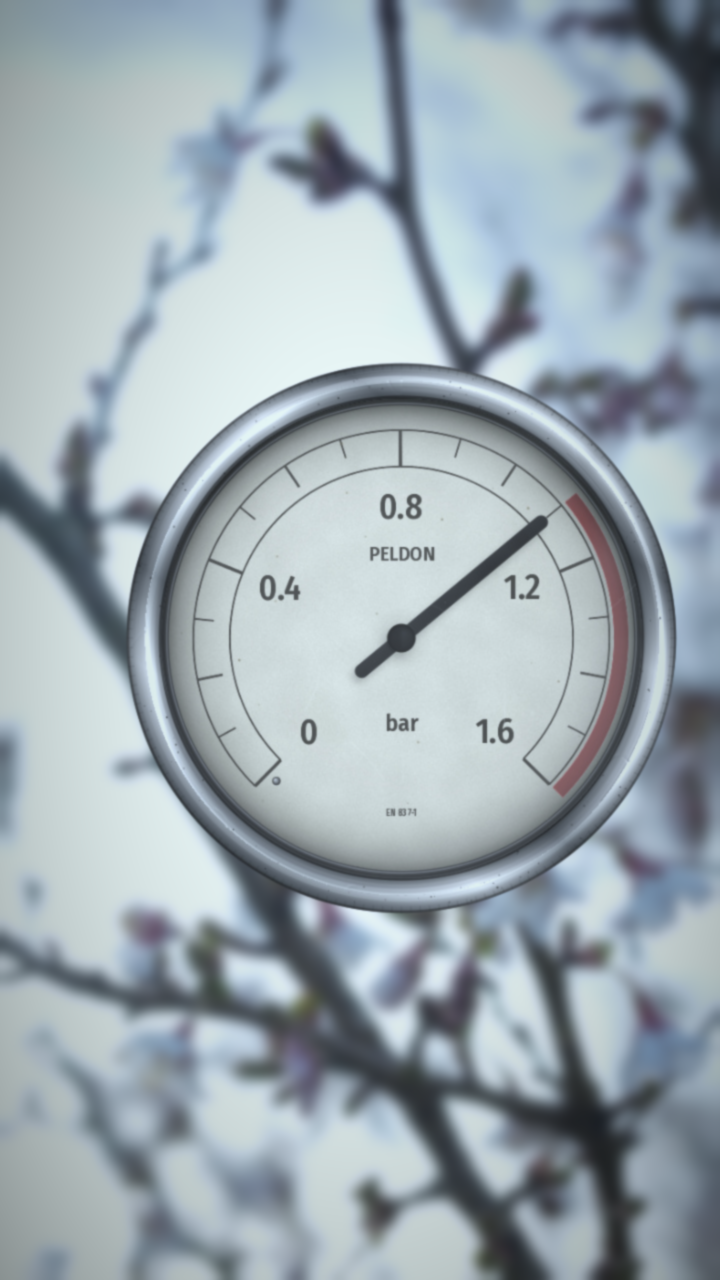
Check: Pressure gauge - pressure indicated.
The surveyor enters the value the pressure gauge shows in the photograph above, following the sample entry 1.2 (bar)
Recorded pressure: 1.1 (bar)
